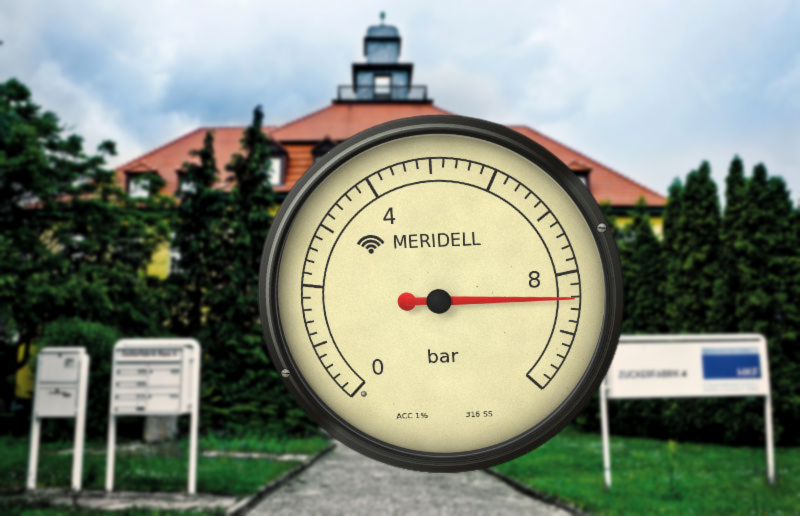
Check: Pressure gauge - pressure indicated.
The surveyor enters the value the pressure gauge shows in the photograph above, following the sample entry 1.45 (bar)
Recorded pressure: 8.4 (bar)
